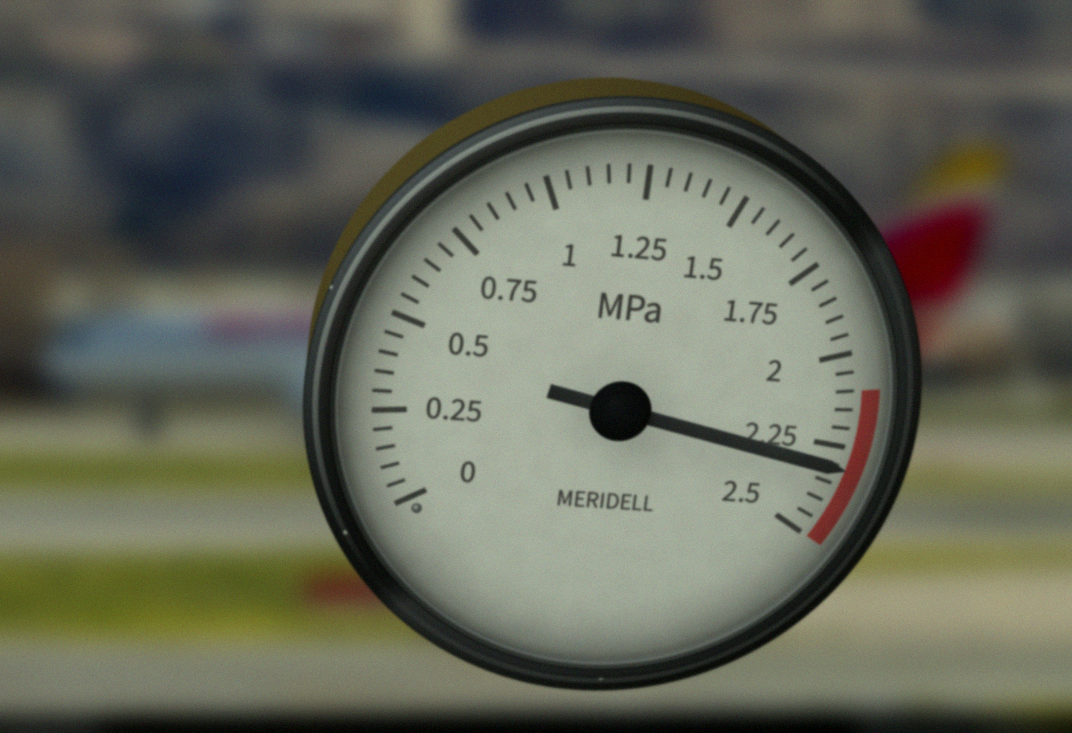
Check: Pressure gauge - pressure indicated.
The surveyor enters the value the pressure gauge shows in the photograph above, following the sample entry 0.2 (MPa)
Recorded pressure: 2.3 (MPa)
